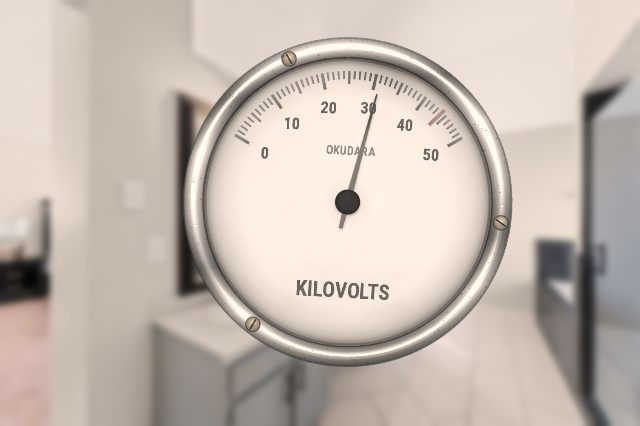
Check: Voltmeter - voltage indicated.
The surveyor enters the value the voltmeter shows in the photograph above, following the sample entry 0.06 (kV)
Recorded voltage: 31 (kV)
